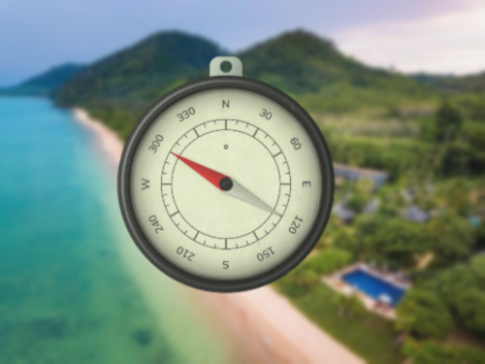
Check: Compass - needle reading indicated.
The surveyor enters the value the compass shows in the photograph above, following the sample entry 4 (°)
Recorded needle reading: 300 (°)
